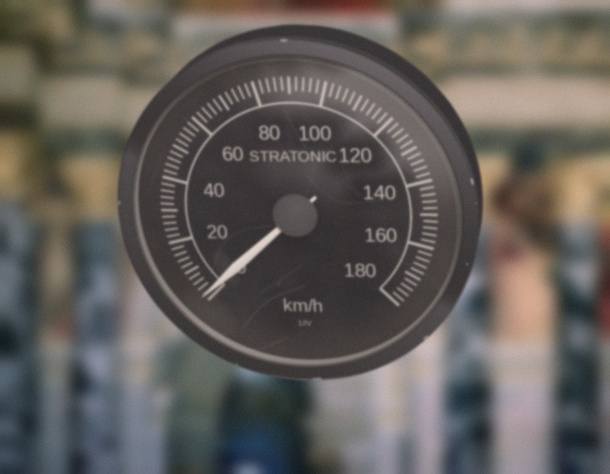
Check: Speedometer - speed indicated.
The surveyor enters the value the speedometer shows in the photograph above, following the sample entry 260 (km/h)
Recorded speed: 2 (km/h)
